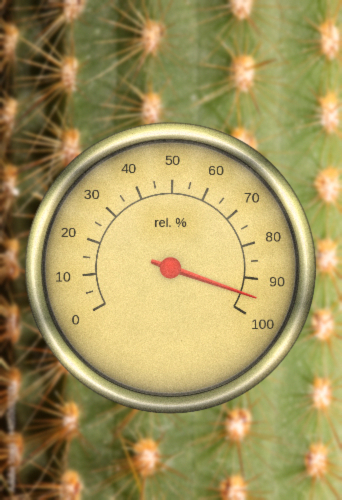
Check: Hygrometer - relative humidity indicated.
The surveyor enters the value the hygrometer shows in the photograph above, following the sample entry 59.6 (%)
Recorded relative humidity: 95 (%)
